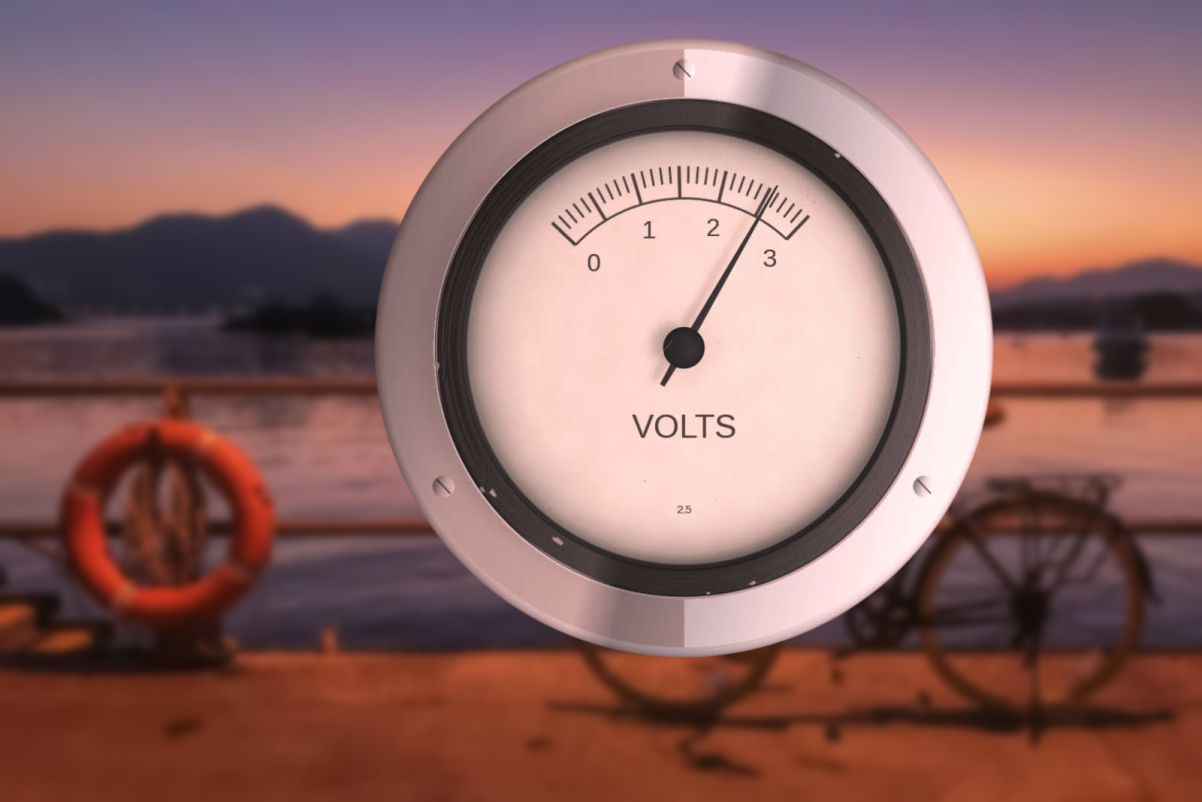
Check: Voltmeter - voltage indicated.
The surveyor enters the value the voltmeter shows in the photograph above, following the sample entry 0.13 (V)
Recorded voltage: 2.55 (V)
